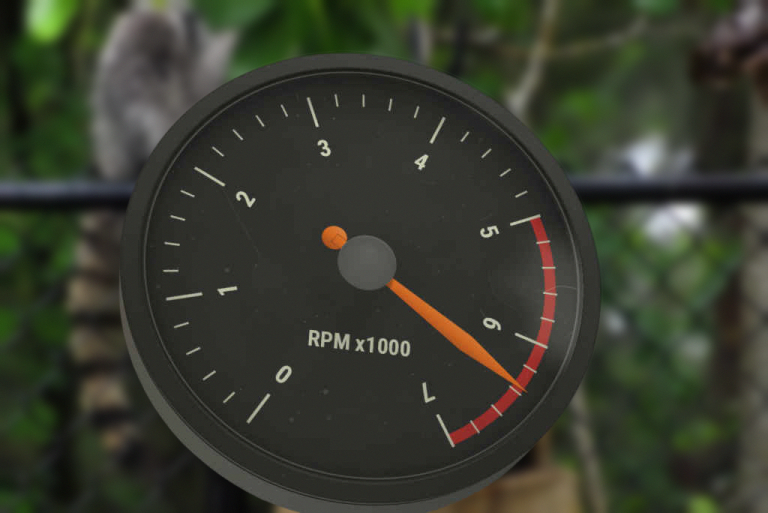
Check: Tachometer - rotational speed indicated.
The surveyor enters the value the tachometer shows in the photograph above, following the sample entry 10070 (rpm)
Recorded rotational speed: 6400 (rpm)
